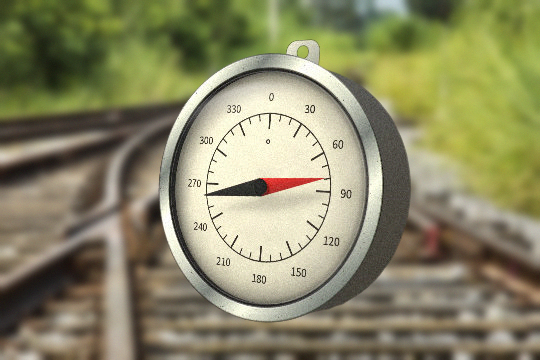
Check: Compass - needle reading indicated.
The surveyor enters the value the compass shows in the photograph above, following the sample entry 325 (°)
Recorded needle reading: 80 (°)
